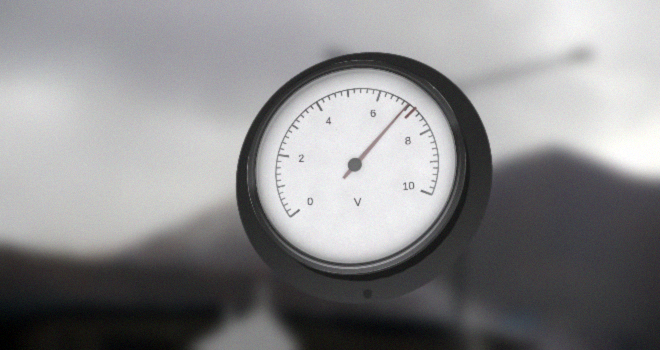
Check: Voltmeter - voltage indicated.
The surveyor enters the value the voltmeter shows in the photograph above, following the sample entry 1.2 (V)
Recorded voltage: 7 (V)
